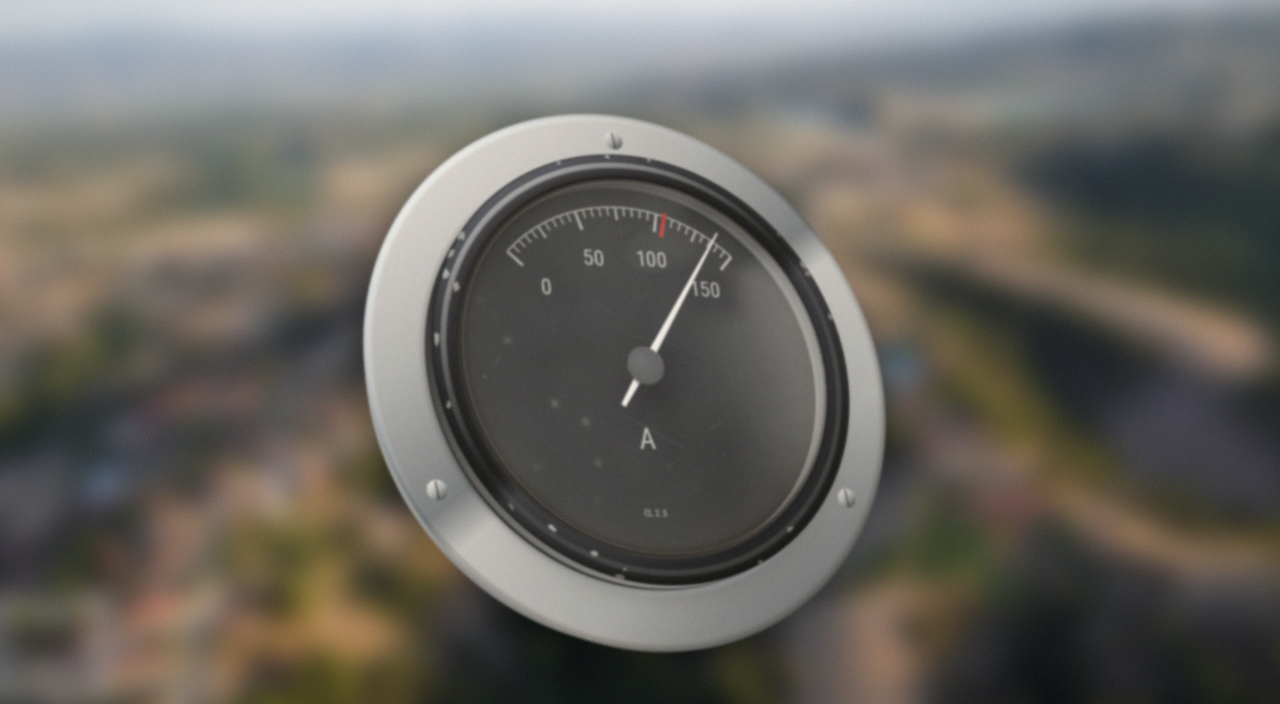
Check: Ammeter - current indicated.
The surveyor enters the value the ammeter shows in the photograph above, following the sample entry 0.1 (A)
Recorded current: 135 (A)
